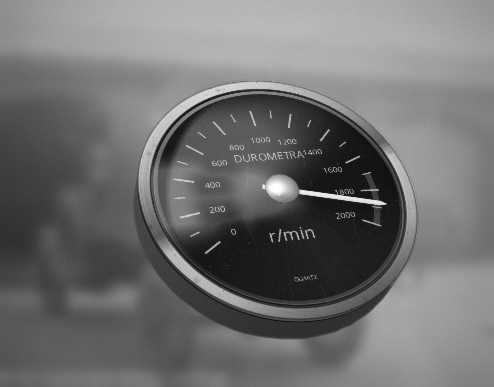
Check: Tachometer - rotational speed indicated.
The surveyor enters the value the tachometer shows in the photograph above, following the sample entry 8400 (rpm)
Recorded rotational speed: 1900 (rpm)
